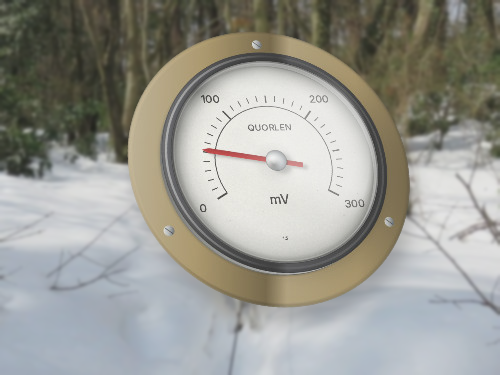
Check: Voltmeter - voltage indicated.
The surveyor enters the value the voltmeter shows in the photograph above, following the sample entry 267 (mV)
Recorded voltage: 50 (mV)
